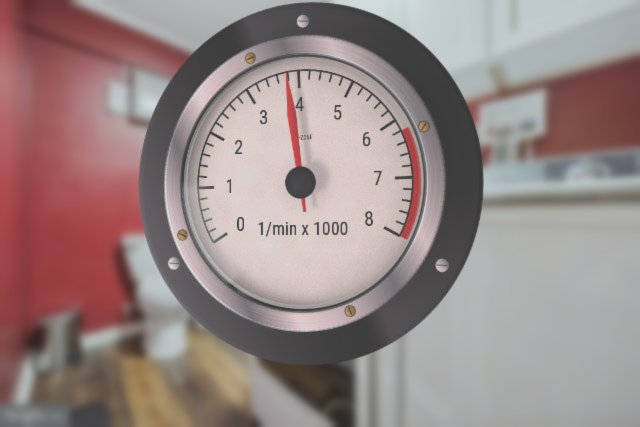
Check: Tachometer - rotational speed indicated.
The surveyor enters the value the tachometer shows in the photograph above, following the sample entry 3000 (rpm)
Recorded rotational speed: 3800 (rpm)
